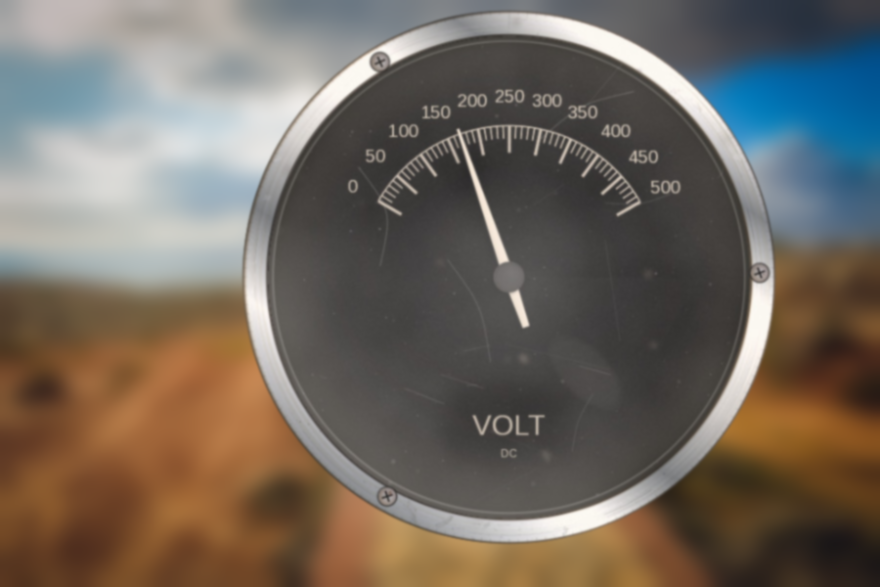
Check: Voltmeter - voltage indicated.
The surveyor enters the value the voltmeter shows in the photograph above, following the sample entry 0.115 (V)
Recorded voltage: 170 (V)
